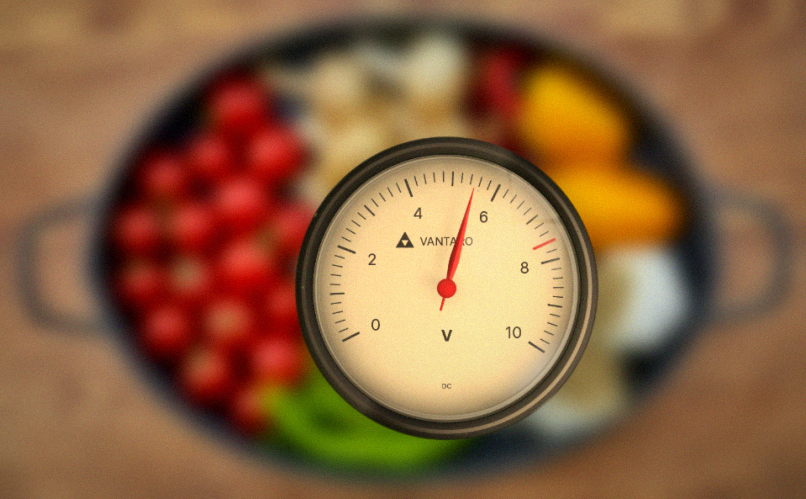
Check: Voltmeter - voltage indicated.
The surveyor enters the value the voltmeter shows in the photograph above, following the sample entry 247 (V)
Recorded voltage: 5.5 (V)
